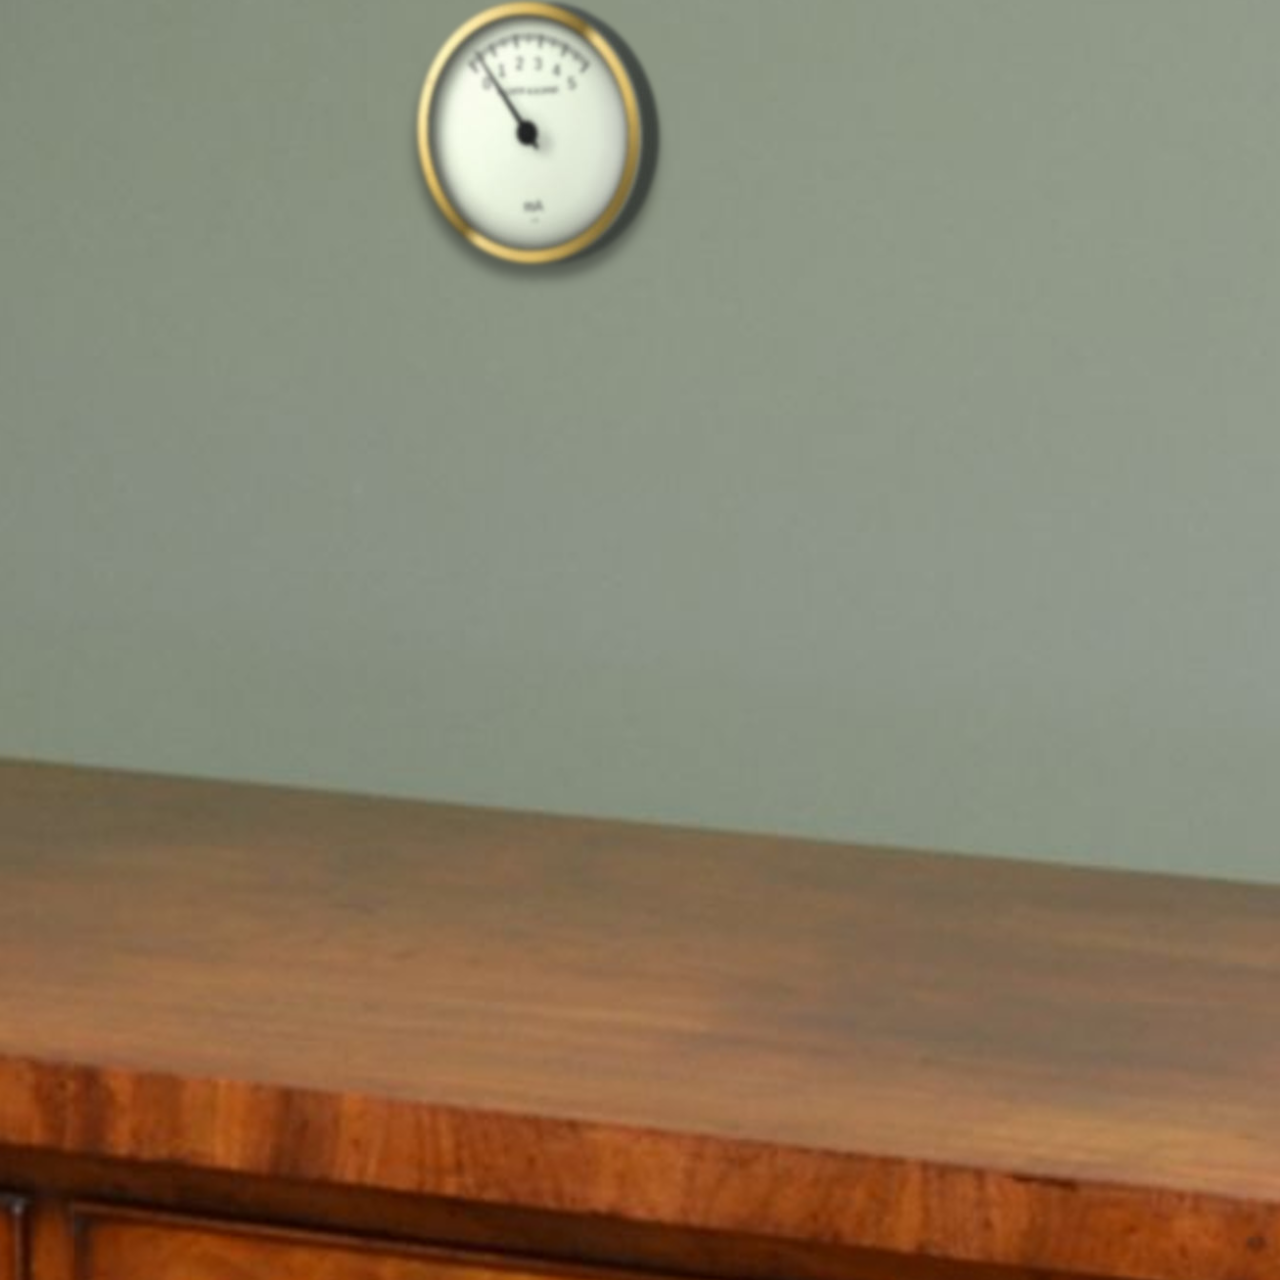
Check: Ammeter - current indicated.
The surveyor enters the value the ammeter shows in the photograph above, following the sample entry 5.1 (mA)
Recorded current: 0.5 (mA)
